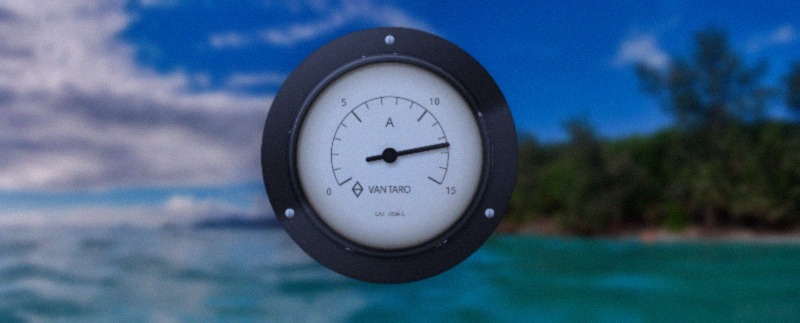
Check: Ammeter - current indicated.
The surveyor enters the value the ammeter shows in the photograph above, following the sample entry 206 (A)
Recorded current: 12.5 (A)
